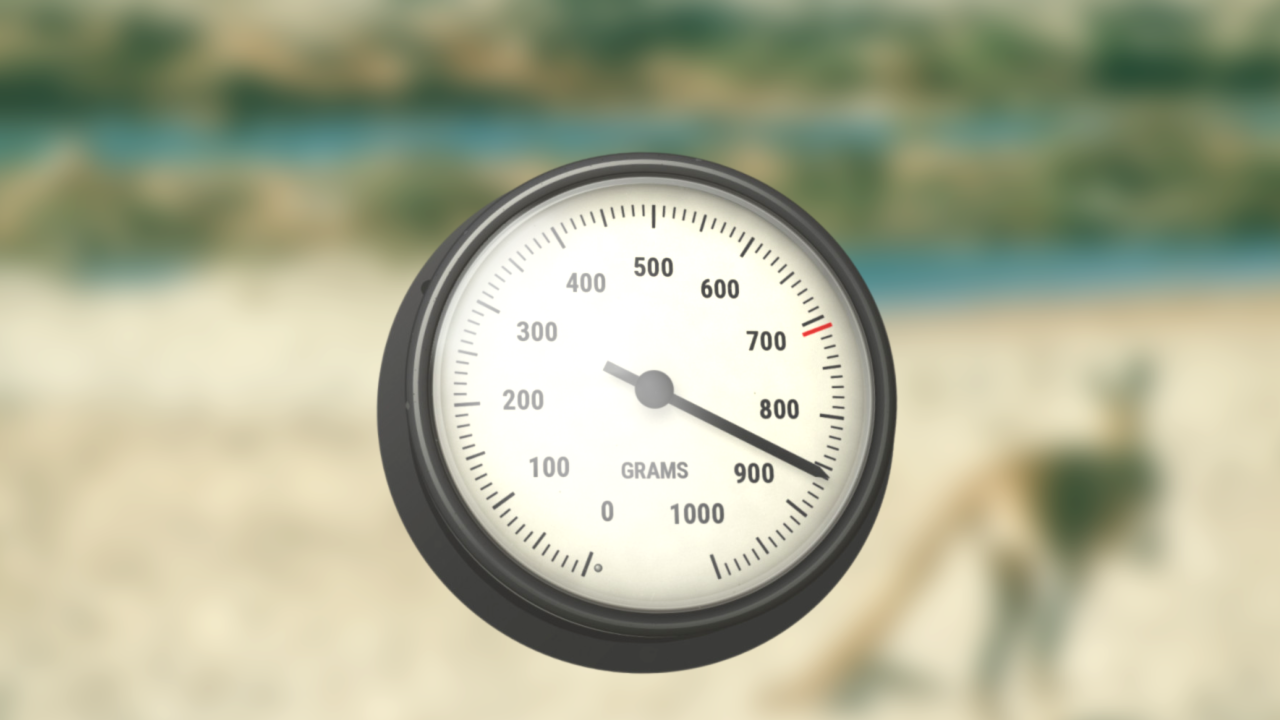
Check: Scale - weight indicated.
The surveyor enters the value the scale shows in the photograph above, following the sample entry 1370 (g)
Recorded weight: 860 (g)
